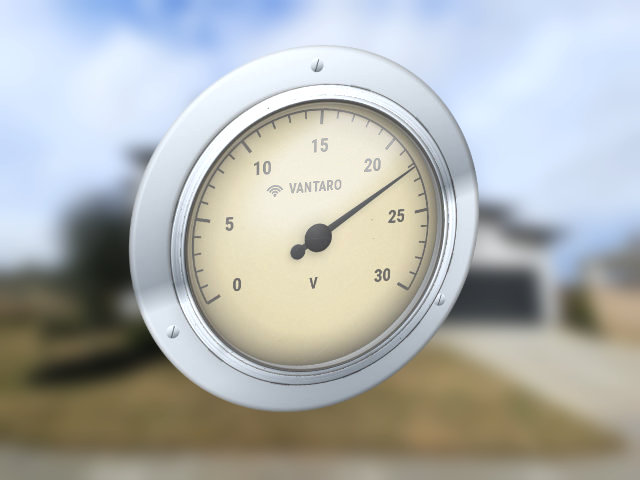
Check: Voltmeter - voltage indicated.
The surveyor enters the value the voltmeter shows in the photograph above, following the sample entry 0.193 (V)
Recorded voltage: 22 (V)
